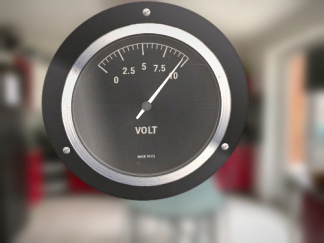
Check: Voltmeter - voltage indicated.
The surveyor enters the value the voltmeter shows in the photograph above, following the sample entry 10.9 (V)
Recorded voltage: 9.5 (V)
